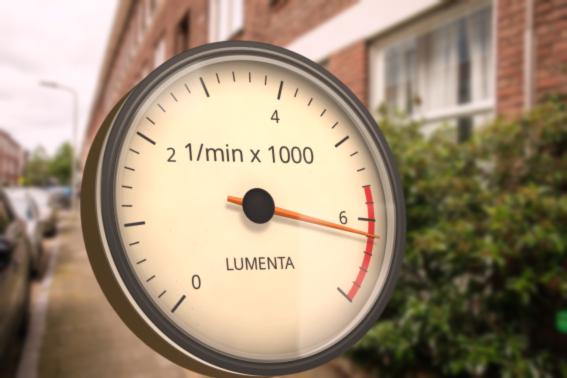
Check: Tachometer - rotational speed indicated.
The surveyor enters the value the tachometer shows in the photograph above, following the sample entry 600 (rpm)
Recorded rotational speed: 6200 (rpm)
